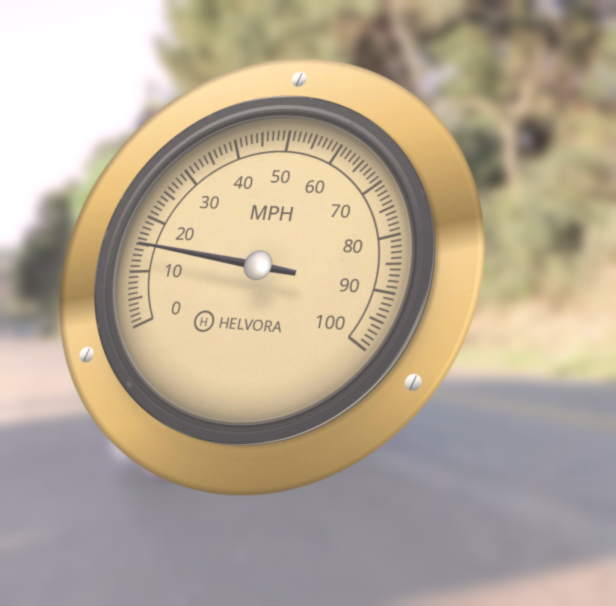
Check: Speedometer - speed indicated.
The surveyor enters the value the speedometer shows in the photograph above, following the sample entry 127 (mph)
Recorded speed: 15 (mph)
